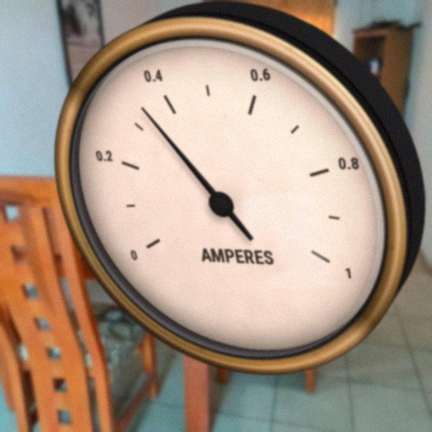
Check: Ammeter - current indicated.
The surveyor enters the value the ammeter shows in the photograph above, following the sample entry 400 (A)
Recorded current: 0.35 (A)
